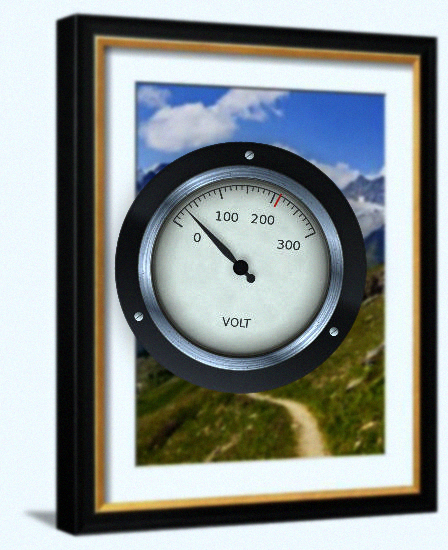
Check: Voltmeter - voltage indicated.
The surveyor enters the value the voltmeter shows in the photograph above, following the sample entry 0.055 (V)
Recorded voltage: 30 (V)
